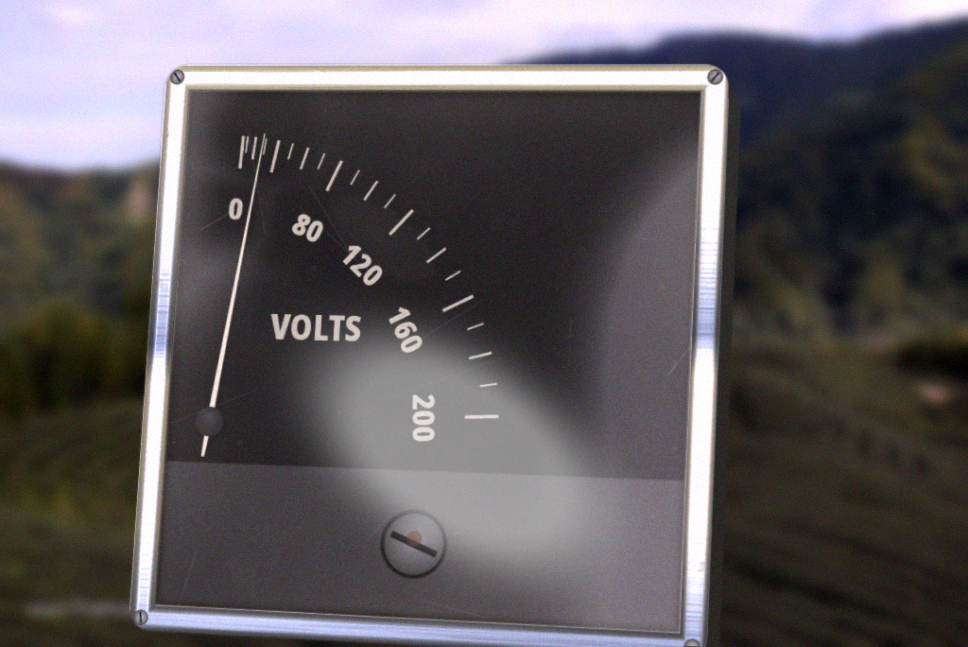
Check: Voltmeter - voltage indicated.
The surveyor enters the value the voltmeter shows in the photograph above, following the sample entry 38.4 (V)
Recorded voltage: 30 (V)
